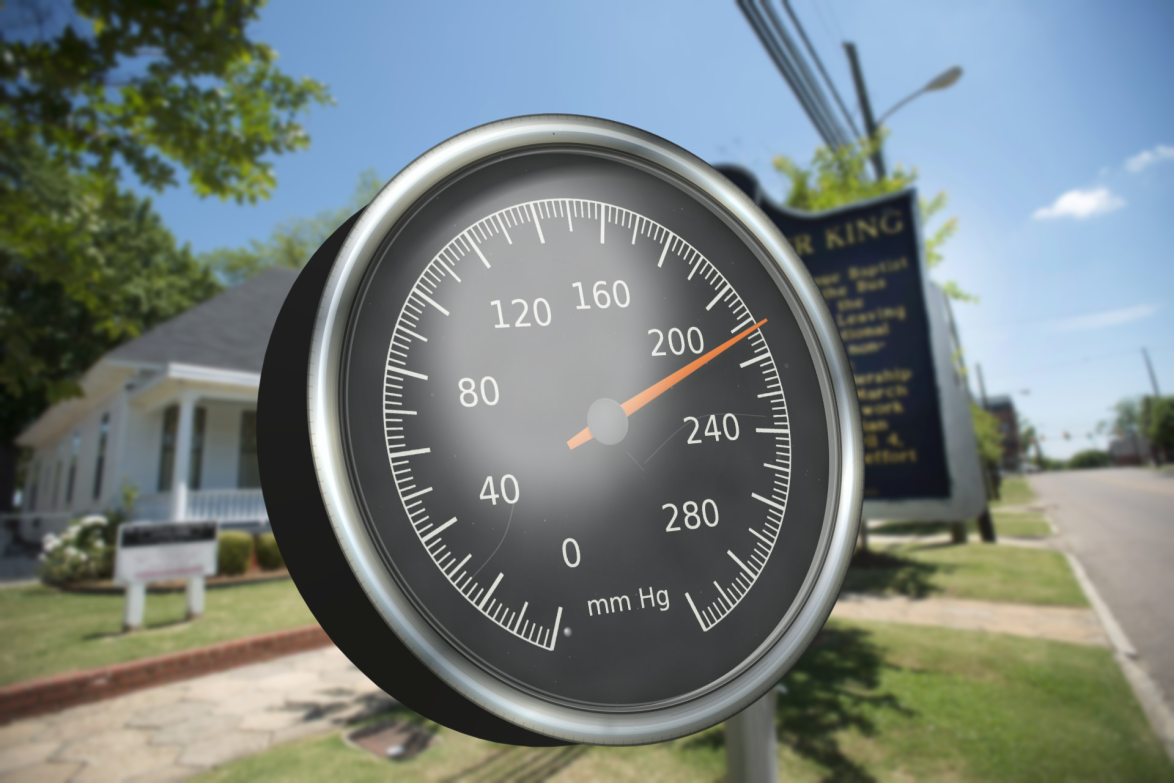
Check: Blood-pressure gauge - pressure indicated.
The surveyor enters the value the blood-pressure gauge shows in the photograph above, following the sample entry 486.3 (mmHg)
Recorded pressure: 212 (mmHg)
